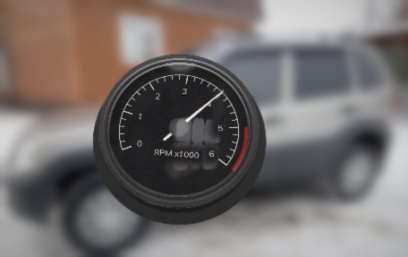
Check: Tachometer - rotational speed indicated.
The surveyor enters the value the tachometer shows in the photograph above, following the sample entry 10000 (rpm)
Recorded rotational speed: 4000 (rpm)
